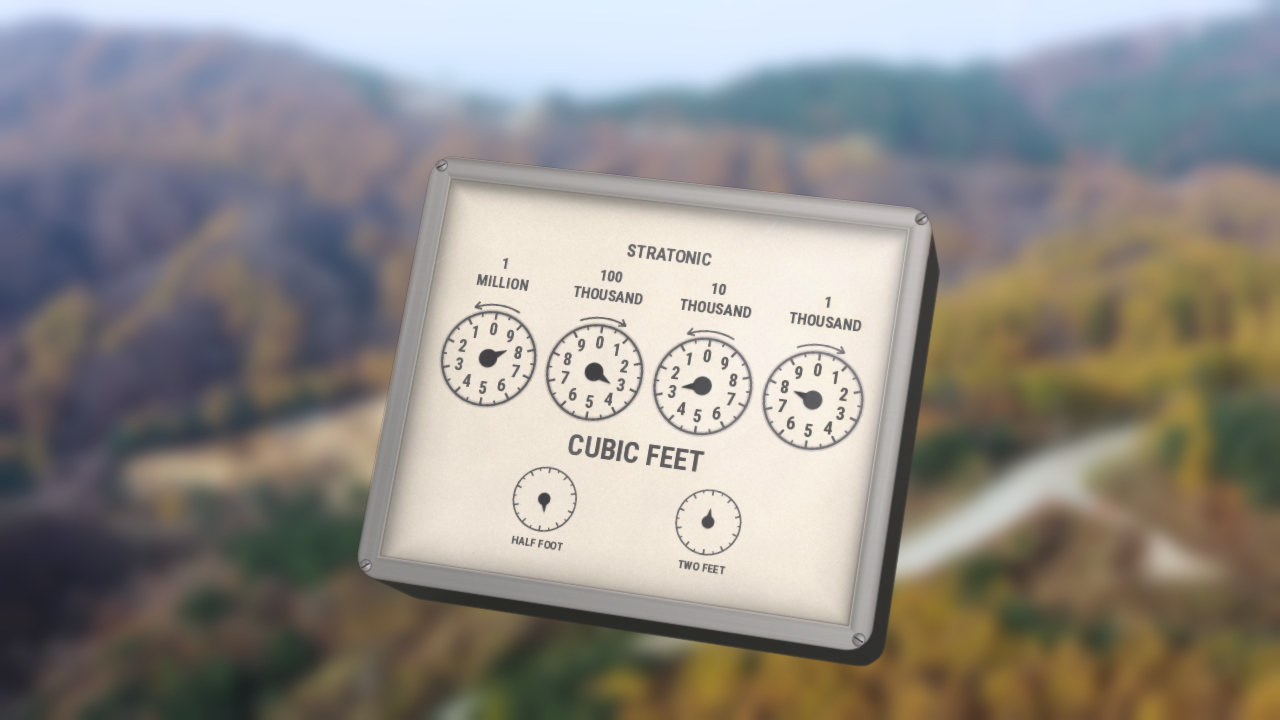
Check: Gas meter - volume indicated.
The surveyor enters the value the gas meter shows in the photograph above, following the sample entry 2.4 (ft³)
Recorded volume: 832800 (ft³)
